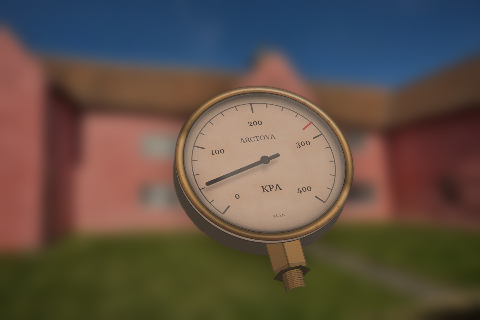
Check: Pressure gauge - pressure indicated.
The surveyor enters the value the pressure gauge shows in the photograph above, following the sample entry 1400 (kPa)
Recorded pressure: 40 (kPa)
